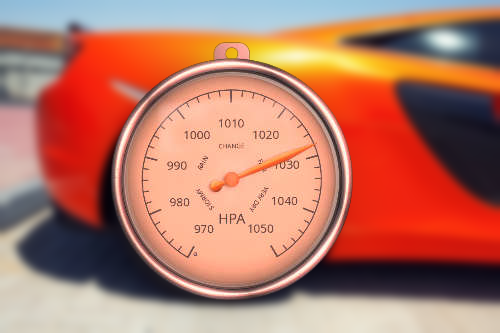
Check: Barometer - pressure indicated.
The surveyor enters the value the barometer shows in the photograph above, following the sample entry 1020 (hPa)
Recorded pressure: 1028 (hPa)
